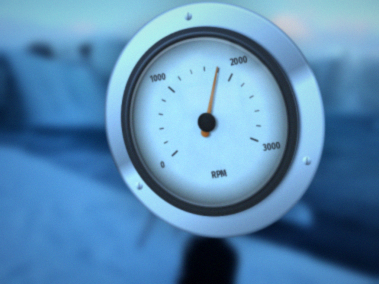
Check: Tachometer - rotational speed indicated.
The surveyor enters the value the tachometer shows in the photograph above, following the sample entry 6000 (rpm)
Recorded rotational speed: 1800 (rpm)
